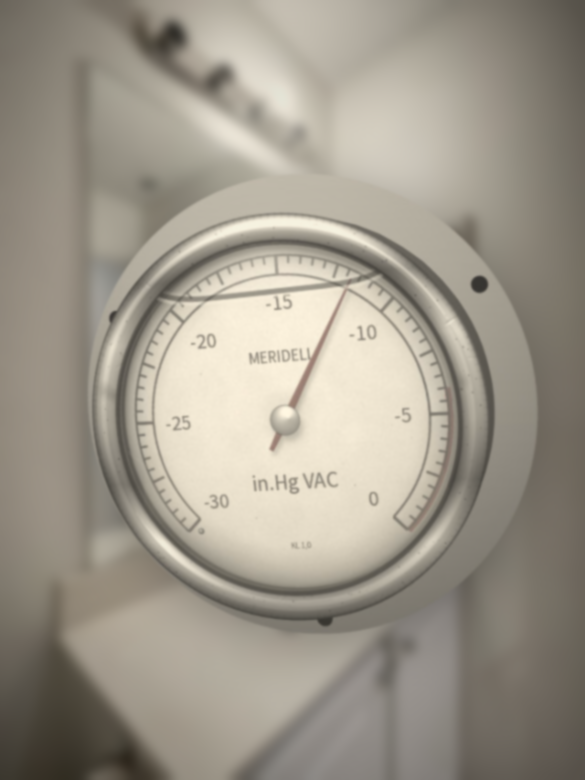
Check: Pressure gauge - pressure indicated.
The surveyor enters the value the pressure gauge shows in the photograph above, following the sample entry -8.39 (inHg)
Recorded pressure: -11.75 (inHg)
